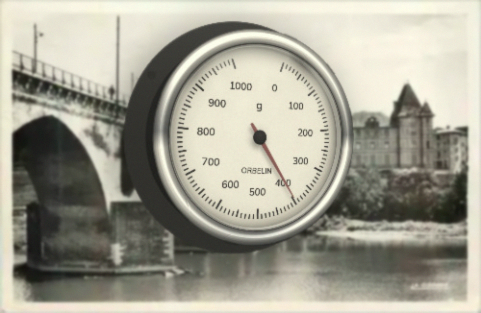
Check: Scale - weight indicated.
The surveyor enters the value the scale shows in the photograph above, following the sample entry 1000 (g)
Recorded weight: 400 (g)
